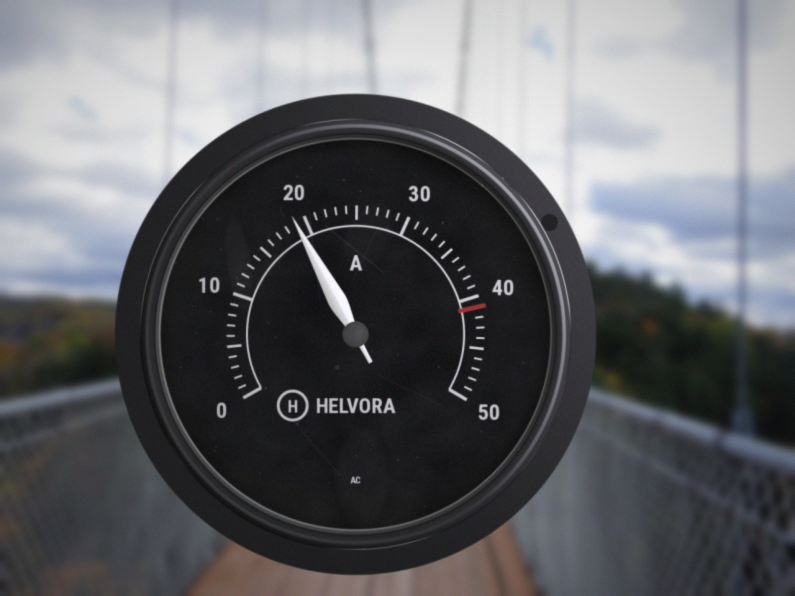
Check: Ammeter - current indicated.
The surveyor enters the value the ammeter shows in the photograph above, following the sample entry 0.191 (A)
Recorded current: 19 (A)
